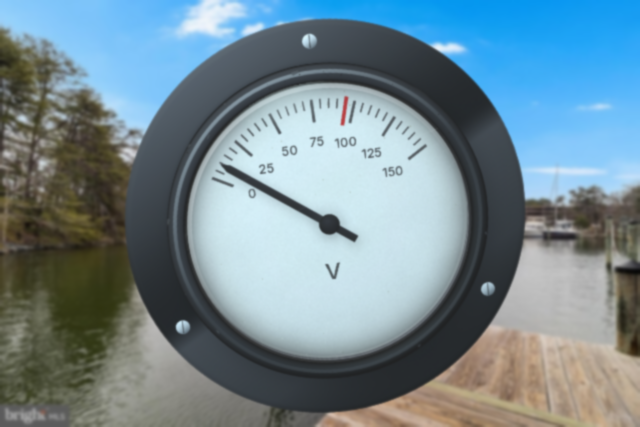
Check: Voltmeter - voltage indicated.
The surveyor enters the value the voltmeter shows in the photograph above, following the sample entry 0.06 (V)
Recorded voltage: 10 (V)
